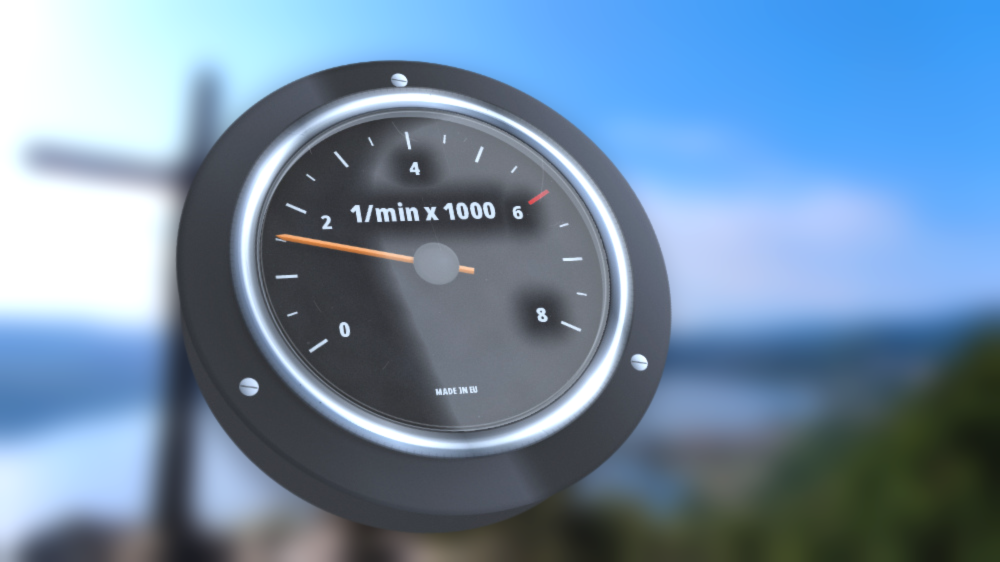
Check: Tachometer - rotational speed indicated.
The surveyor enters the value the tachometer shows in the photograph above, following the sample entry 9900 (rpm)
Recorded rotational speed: 1500 (rpm)
